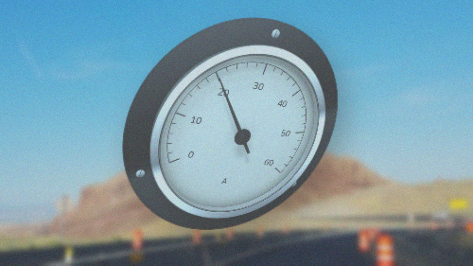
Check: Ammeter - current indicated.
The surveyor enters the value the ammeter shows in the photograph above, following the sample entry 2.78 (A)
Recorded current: 20 (A)
